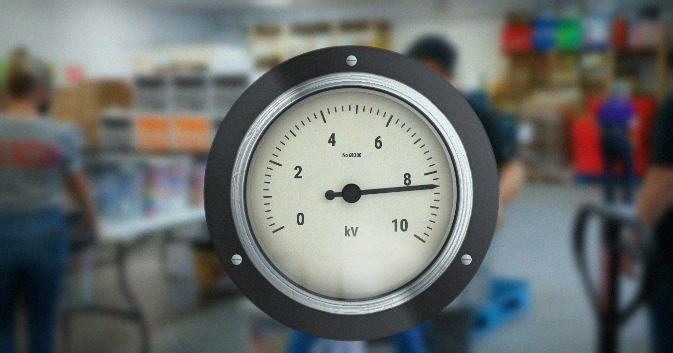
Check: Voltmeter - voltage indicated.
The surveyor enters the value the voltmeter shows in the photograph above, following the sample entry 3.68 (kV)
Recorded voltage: 8.4 (kV)
